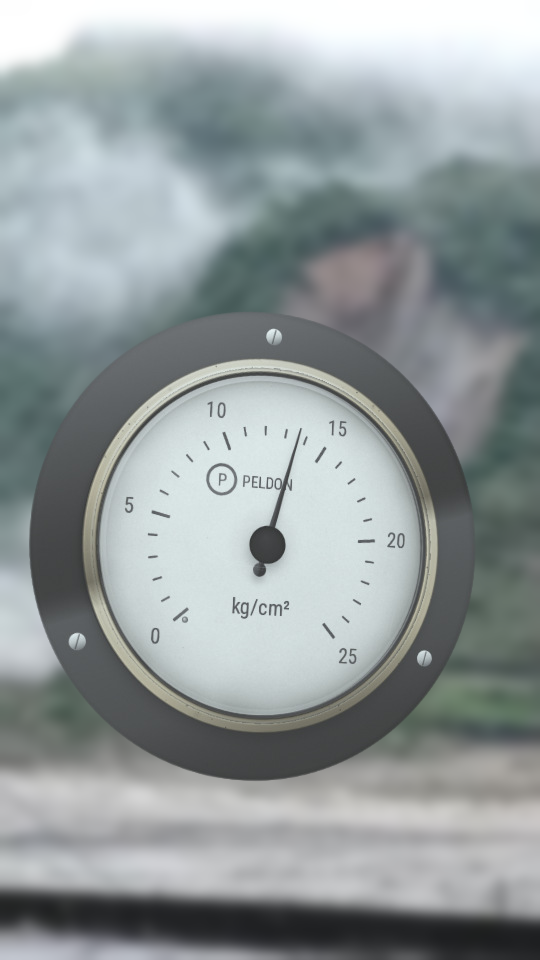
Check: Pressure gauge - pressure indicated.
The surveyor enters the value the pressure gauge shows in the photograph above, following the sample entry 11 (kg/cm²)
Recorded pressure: 13.5 (kg/cm²)
